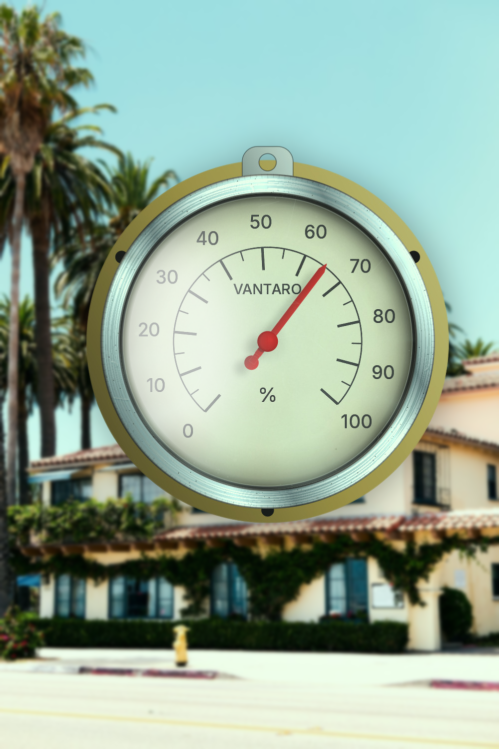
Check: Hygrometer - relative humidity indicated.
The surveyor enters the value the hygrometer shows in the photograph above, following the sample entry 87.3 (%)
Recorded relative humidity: 65 (%)
